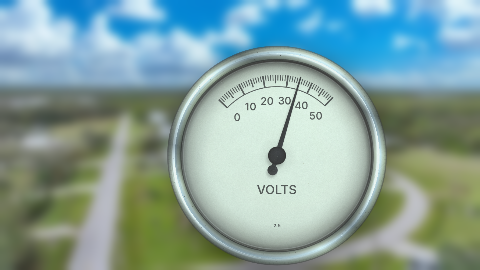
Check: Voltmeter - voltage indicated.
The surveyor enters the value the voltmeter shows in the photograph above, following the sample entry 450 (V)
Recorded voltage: 35 (V)
